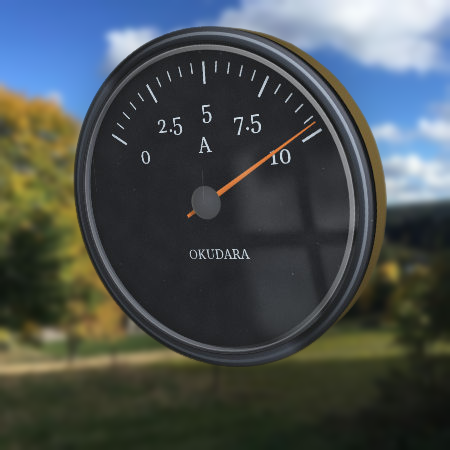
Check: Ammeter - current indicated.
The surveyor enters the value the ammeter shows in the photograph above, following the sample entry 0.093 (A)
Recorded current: 9.75 (A)
